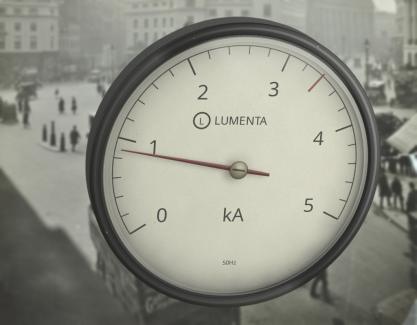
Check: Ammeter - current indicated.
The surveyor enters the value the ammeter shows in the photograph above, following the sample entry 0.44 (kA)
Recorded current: 0.9 (kA)
